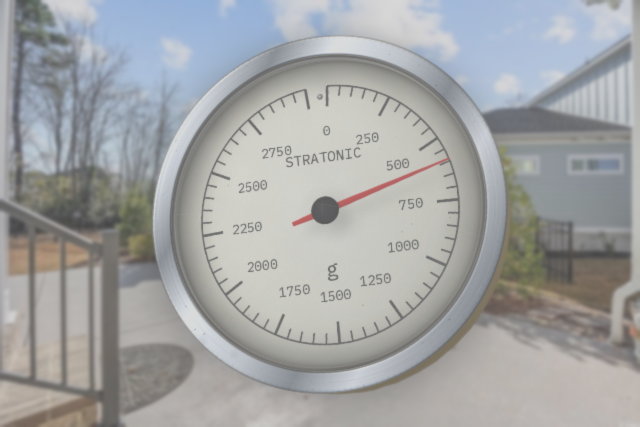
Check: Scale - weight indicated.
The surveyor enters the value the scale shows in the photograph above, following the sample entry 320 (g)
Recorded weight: 600 (g)
